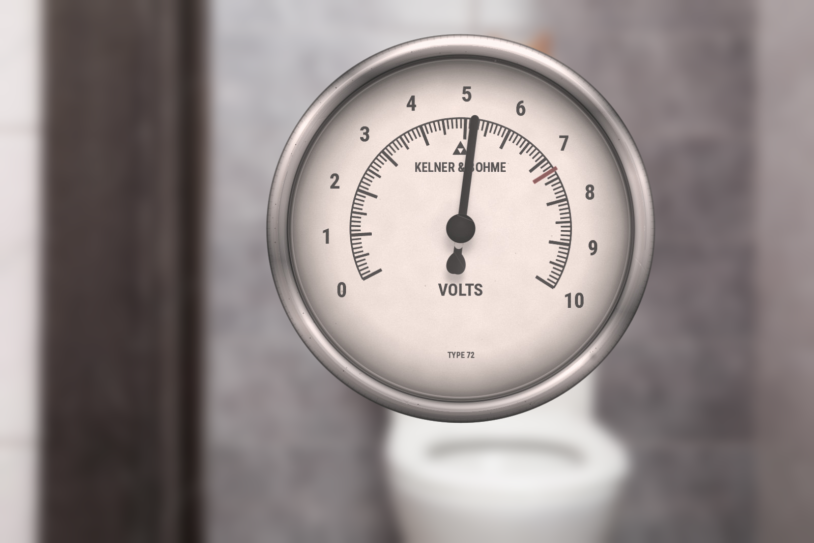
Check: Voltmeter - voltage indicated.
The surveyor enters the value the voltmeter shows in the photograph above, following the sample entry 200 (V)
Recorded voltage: 5.2 (V)
